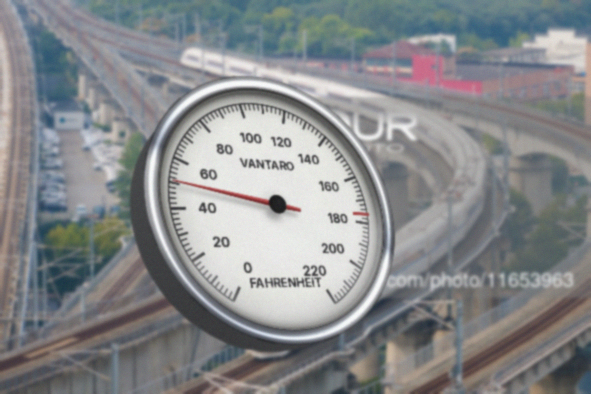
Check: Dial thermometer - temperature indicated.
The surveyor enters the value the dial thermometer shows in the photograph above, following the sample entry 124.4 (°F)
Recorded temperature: 50 (°F)
